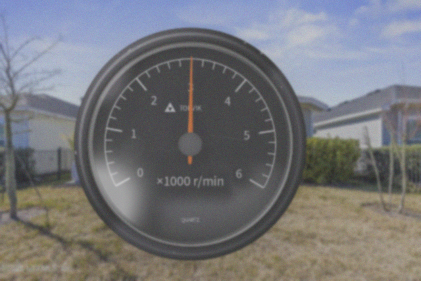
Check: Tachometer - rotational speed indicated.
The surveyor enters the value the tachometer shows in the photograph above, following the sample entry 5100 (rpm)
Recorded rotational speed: 3000 (rpm)
